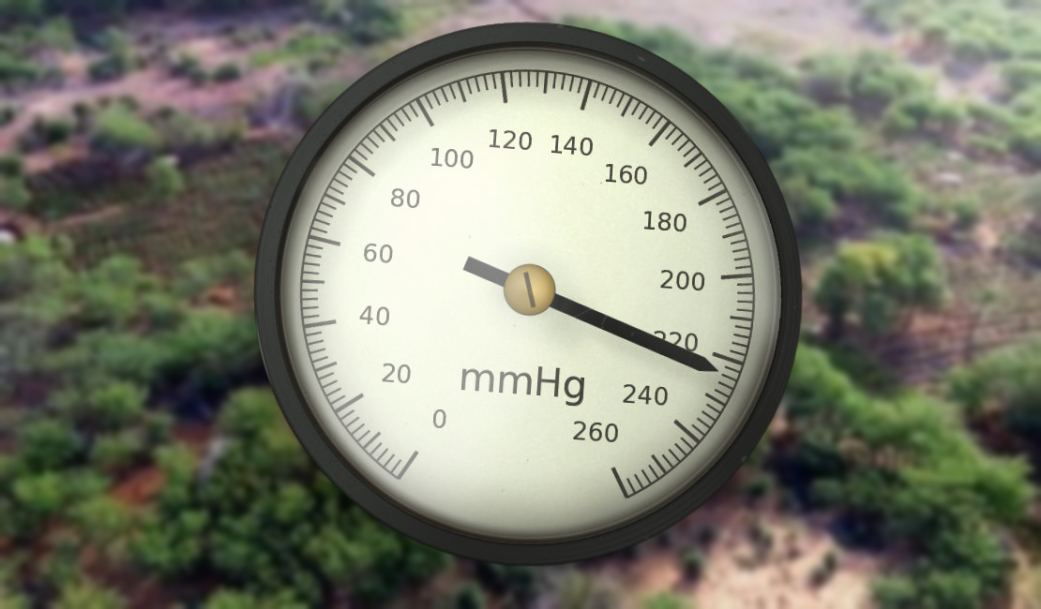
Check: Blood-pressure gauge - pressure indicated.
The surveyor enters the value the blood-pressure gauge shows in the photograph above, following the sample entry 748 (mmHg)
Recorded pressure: 224 (mmHg)
